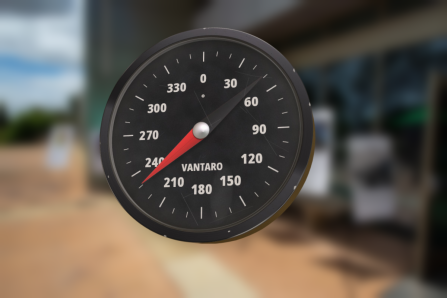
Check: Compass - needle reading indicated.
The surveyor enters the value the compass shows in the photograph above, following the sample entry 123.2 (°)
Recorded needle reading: 230 (°)
